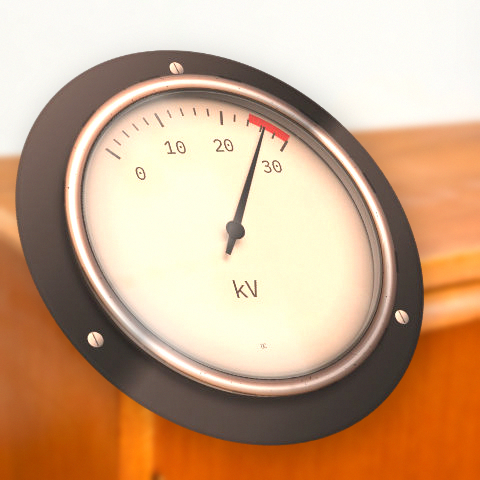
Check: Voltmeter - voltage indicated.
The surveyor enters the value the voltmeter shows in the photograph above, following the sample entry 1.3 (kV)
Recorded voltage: 26 (kV)
